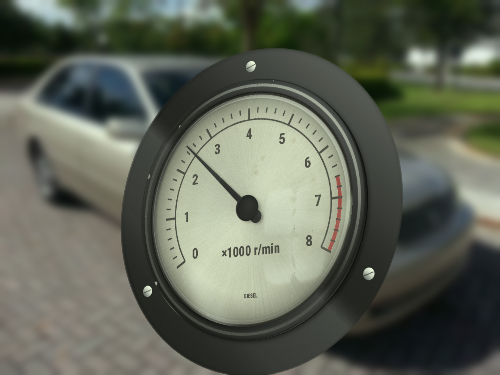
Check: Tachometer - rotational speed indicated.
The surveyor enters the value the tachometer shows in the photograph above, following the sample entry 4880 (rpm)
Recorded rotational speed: 2500 (rpm)
